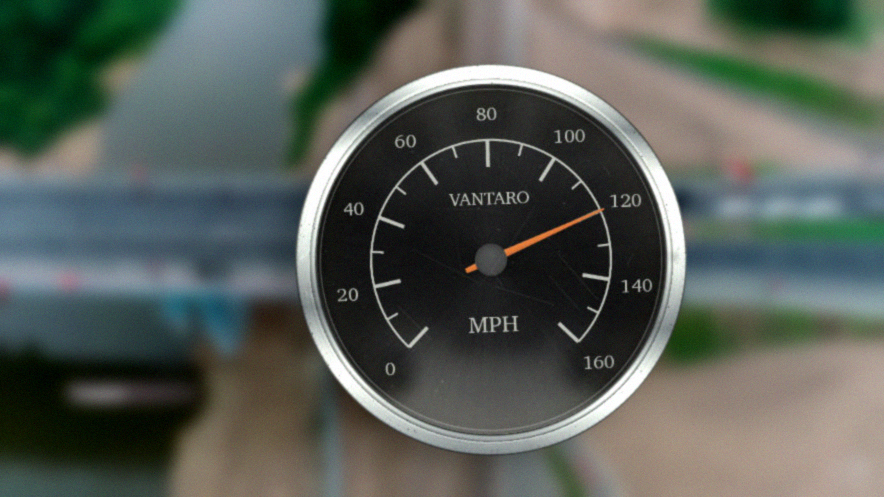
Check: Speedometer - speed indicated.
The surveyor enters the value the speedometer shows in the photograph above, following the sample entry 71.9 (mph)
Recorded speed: 120 (mph)
